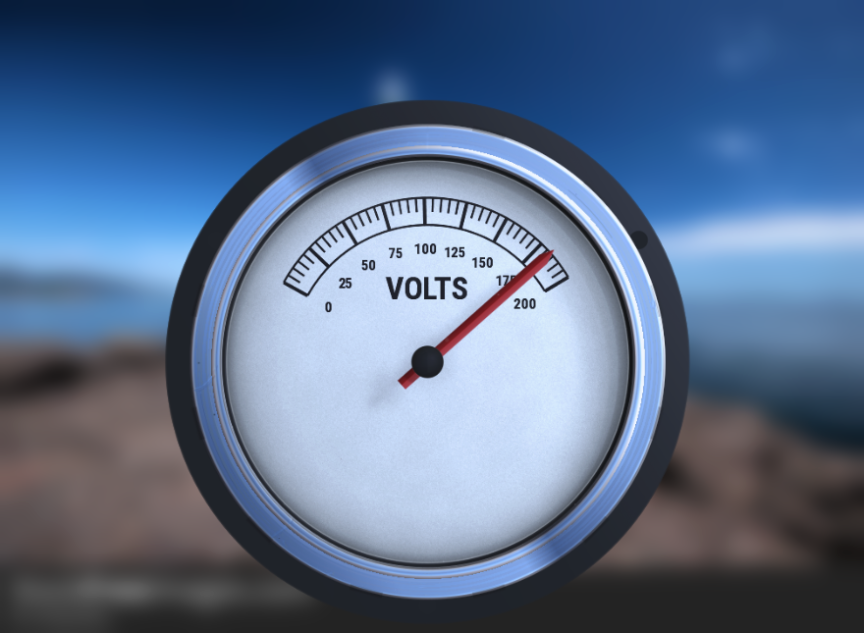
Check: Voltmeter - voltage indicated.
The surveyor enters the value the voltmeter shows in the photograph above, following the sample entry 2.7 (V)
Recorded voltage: 182.5 (V)
